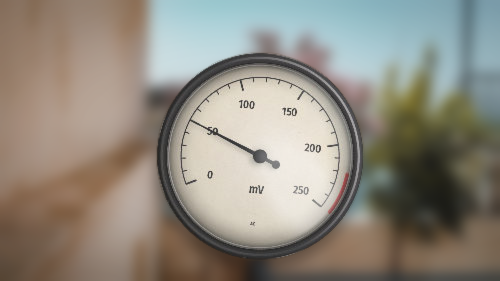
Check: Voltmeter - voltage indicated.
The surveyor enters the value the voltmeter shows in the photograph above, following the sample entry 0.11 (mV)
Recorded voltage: 50 (mV)
